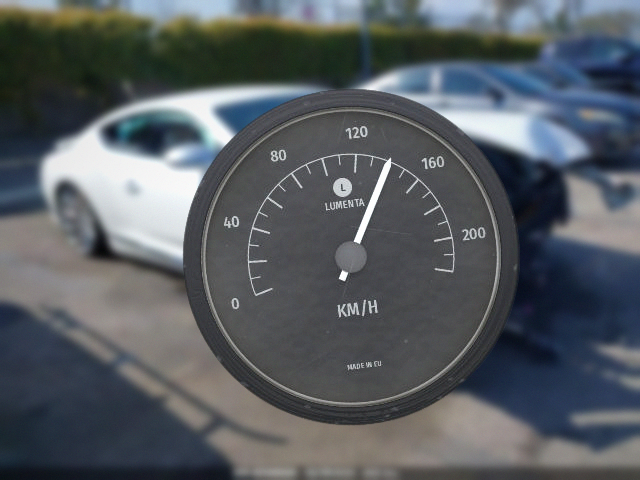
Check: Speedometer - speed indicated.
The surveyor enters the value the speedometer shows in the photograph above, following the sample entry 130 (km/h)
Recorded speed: 140 (km/h)
